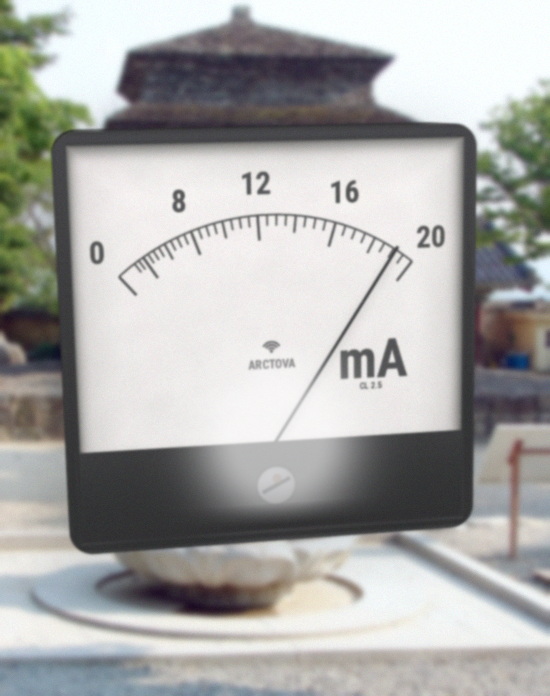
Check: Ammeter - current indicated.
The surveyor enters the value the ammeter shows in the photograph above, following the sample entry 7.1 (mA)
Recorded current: 19 (mA)
